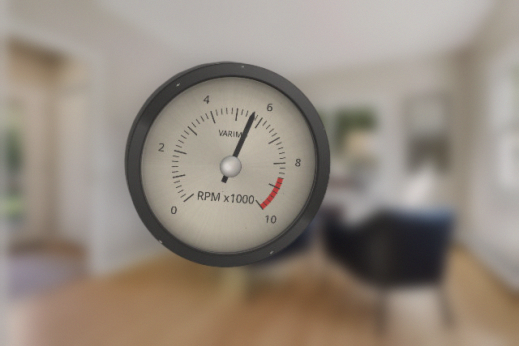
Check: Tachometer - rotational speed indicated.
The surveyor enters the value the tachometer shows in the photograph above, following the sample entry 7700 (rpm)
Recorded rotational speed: 5600 (rpm)
